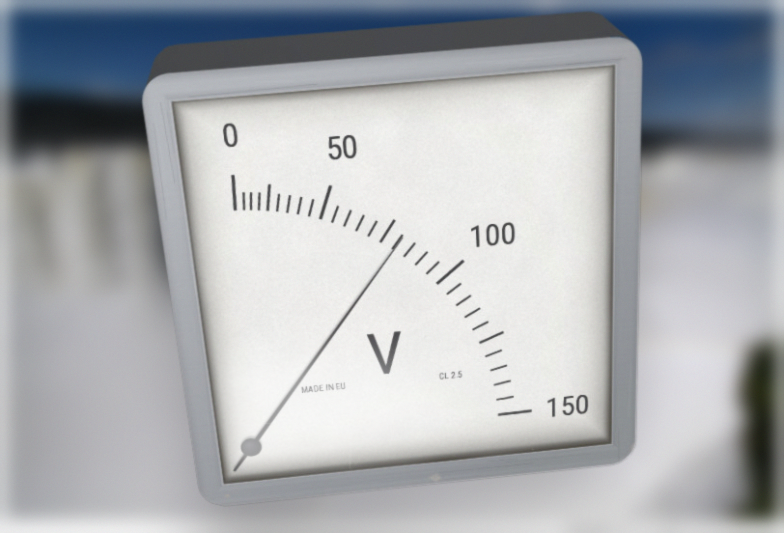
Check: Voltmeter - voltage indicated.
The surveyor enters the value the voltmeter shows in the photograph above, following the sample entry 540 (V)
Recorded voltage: 80 (V)
